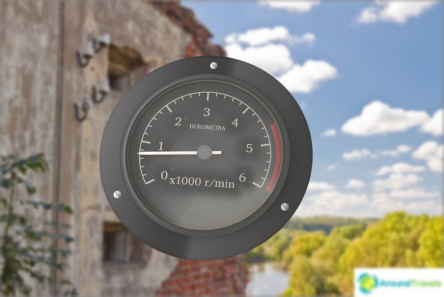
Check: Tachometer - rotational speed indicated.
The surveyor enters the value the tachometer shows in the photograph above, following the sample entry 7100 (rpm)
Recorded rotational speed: 700 (rpm)
